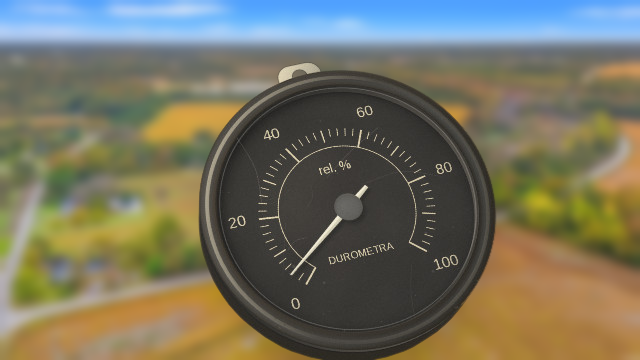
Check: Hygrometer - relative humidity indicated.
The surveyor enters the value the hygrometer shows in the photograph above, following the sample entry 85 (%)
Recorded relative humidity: 4 (%)
